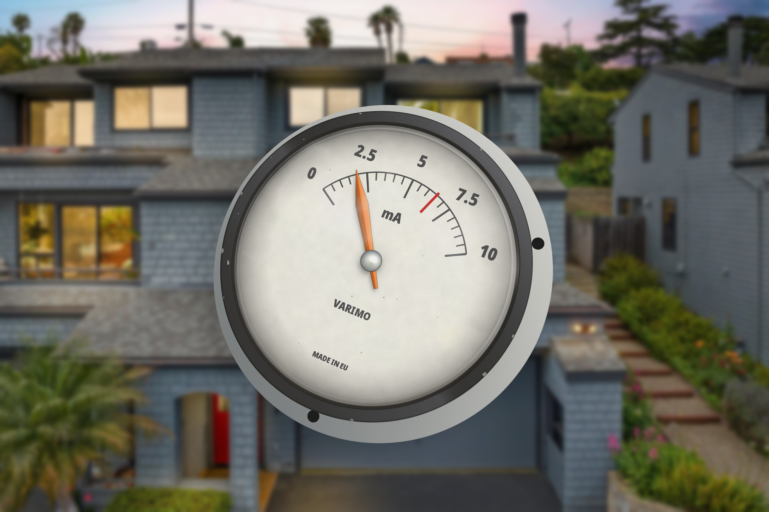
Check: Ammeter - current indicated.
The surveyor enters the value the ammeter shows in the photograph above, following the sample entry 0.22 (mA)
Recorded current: 2 (mA)
